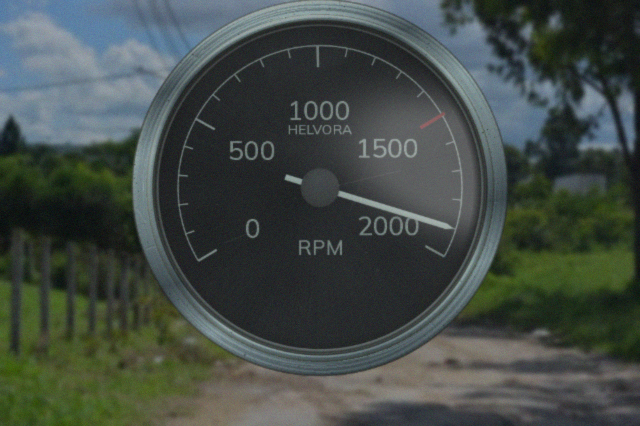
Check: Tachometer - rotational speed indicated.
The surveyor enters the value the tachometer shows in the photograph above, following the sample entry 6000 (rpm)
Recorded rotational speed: 1900 (rpm)
